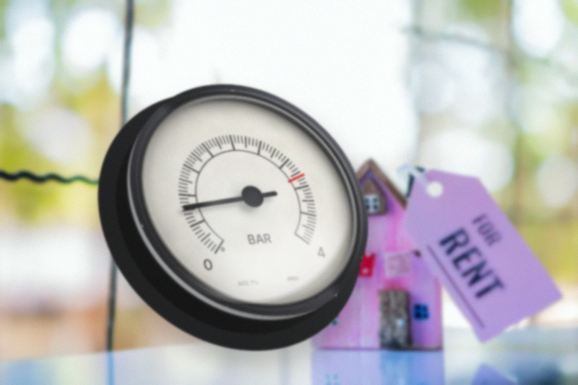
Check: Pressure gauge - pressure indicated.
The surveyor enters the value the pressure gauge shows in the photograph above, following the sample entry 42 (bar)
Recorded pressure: 0.6 (bar)
